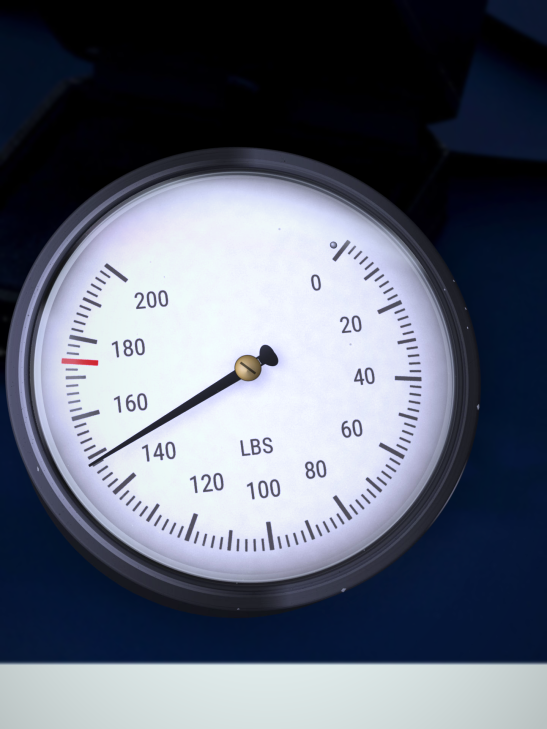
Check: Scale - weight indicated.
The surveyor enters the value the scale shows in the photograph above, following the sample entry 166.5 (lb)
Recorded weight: 148 (lb)
